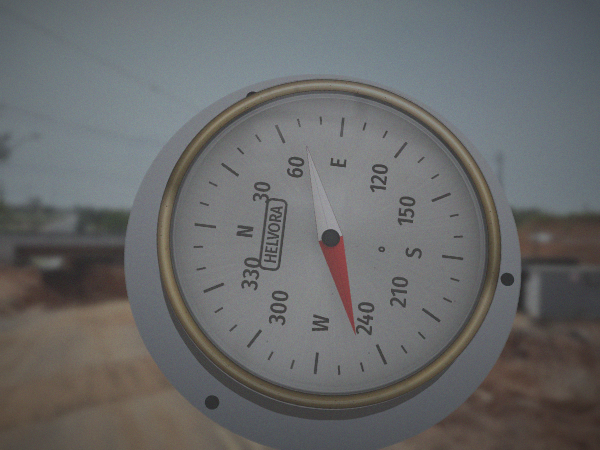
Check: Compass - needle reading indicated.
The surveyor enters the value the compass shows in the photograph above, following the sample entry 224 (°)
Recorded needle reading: 250 (°)
